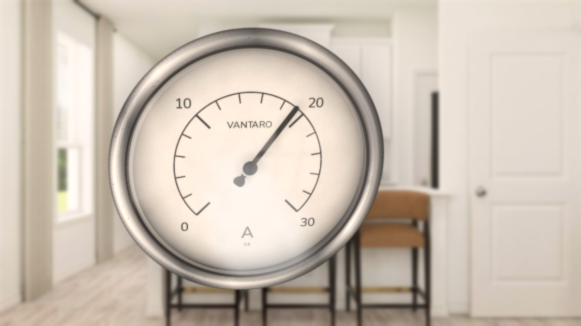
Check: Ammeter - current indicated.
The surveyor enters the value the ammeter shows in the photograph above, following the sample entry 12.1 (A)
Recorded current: 19 (A)
